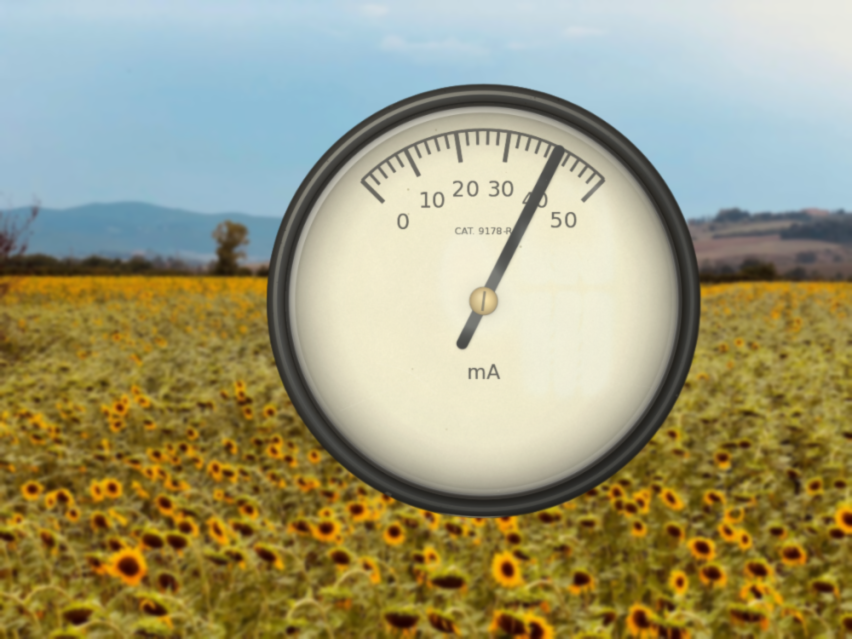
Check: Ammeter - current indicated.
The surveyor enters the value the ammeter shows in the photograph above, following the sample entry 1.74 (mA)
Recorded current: 40 (mA)
